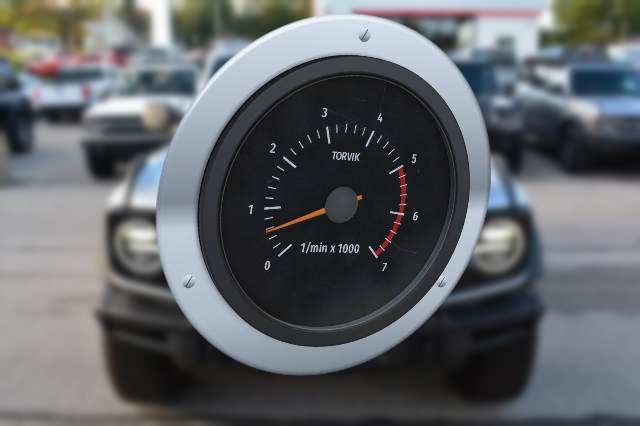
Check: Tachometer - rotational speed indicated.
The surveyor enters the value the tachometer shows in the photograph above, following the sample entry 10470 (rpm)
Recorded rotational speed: 600 (rpm)
